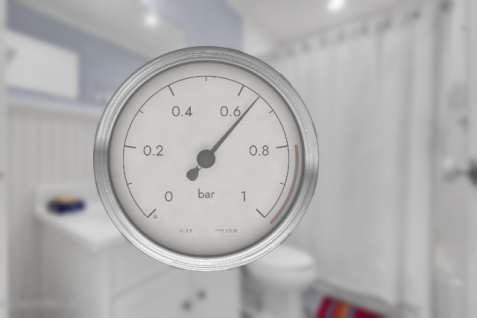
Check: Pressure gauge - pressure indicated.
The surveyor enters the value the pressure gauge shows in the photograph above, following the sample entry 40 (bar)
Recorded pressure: 0.65 (bar)
